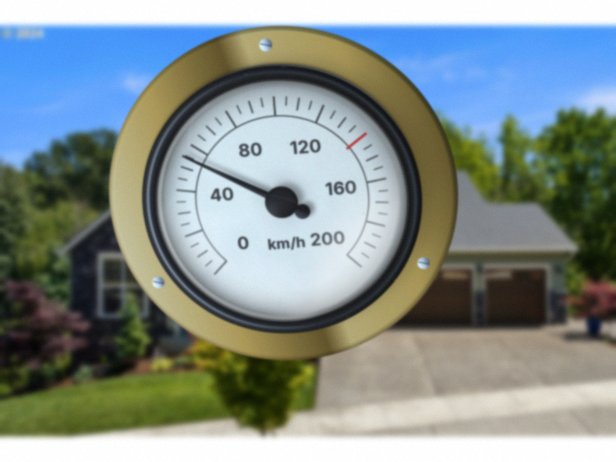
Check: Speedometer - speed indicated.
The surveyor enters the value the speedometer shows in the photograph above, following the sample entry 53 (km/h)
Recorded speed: 55 (km/h)
